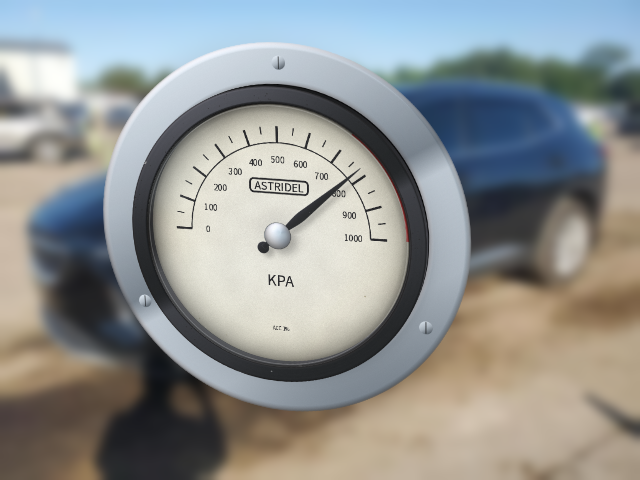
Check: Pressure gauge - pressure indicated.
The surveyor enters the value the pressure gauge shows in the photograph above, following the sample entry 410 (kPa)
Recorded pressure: 775 (kPa)
